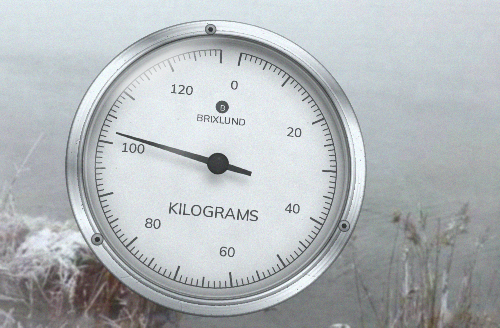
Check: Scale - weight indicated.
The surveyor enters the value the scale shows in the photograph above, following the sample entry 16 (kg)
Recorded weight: 102 (kg)
